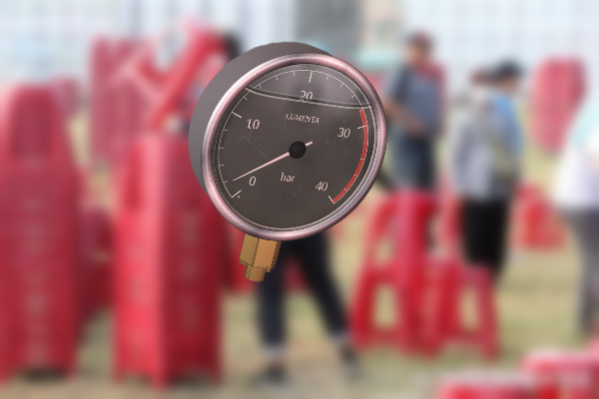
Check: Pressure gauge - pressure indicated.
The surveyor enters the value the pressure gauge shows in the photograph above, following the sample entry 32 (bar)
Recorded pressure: 2 (bar)
